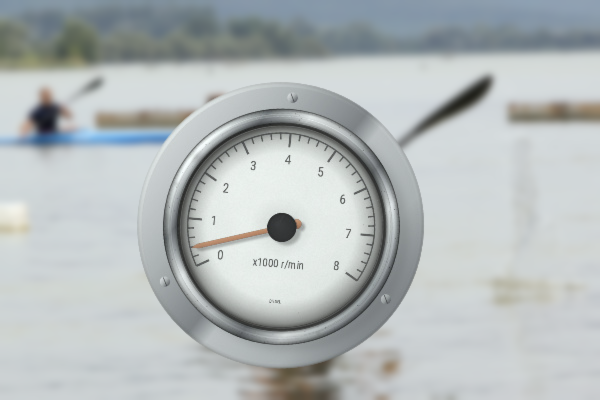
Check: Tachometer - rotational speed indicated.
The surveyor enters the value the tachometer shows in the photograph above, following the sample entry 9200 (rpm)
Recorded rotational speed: 400 (rpm)
